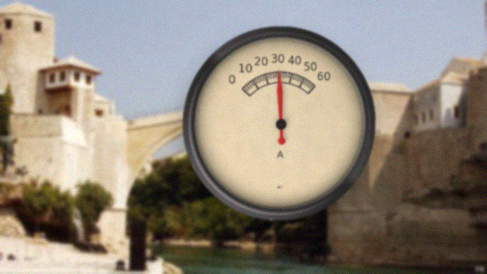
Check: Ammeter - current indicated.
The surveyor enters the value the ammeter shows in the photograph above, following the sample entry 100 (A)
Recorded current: 30 (A)
